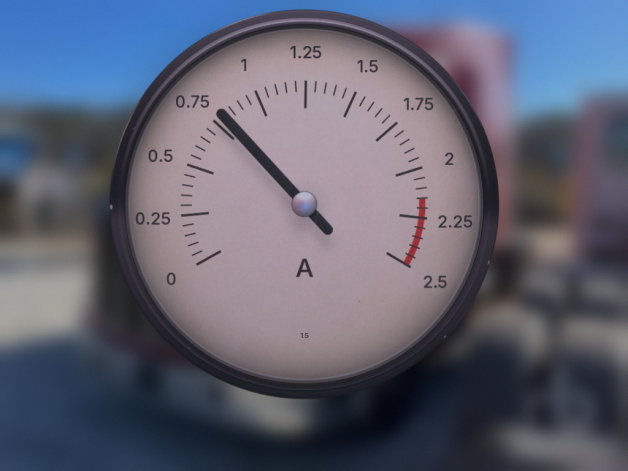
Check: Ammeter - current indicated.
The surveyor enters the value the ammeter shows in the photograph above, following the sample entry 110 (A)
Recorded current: 0.8 (A)
